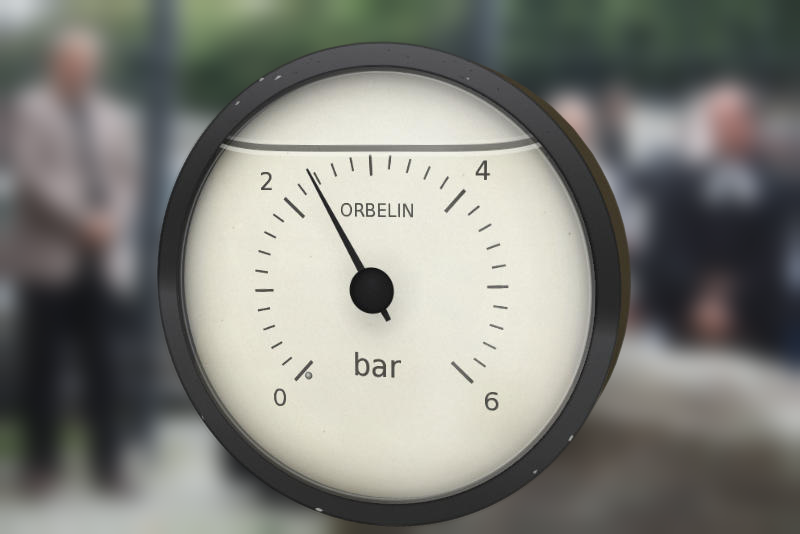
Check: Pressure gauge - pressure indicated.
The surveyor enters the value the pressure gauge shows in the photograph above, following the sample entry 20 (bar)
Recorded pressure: 2.4 (bar)
